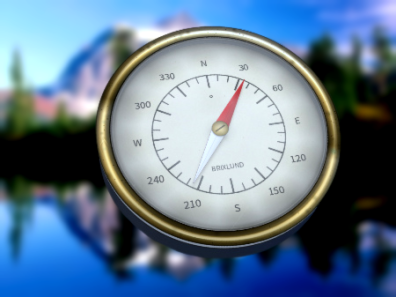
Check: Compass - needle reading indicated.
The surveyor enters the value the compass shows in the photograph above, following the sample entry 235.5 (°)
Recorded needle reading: 35 (°)
